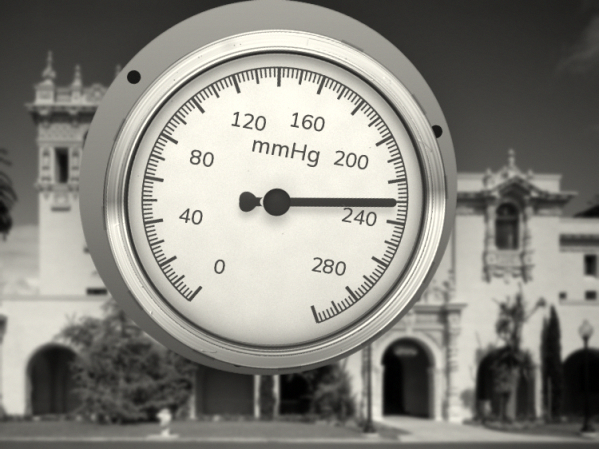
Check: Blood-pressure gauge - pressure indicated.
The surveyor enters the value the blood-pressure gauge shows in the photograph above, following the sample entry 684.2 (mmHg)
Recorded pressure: 230 (mmHg)
